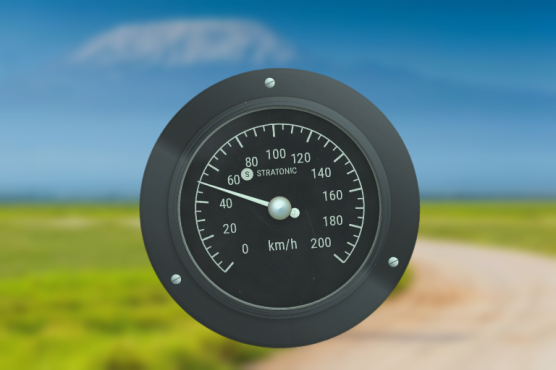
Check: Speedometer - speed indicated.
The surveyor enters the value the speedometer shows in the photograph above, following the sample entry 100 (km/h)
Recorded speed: 50 (km/h)
